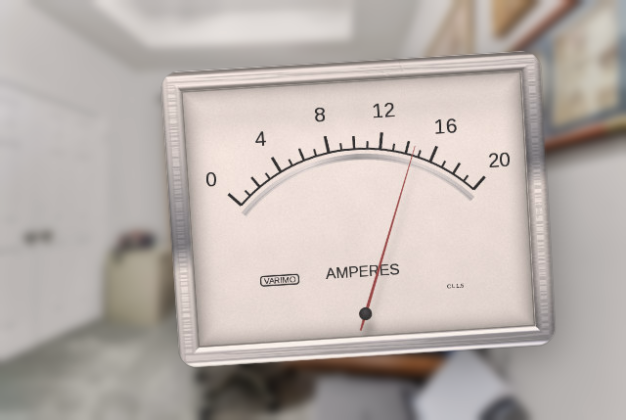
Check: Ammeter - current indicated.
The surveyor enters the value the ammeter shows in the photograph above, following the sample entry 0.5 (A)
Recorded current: 14.5 (A)
